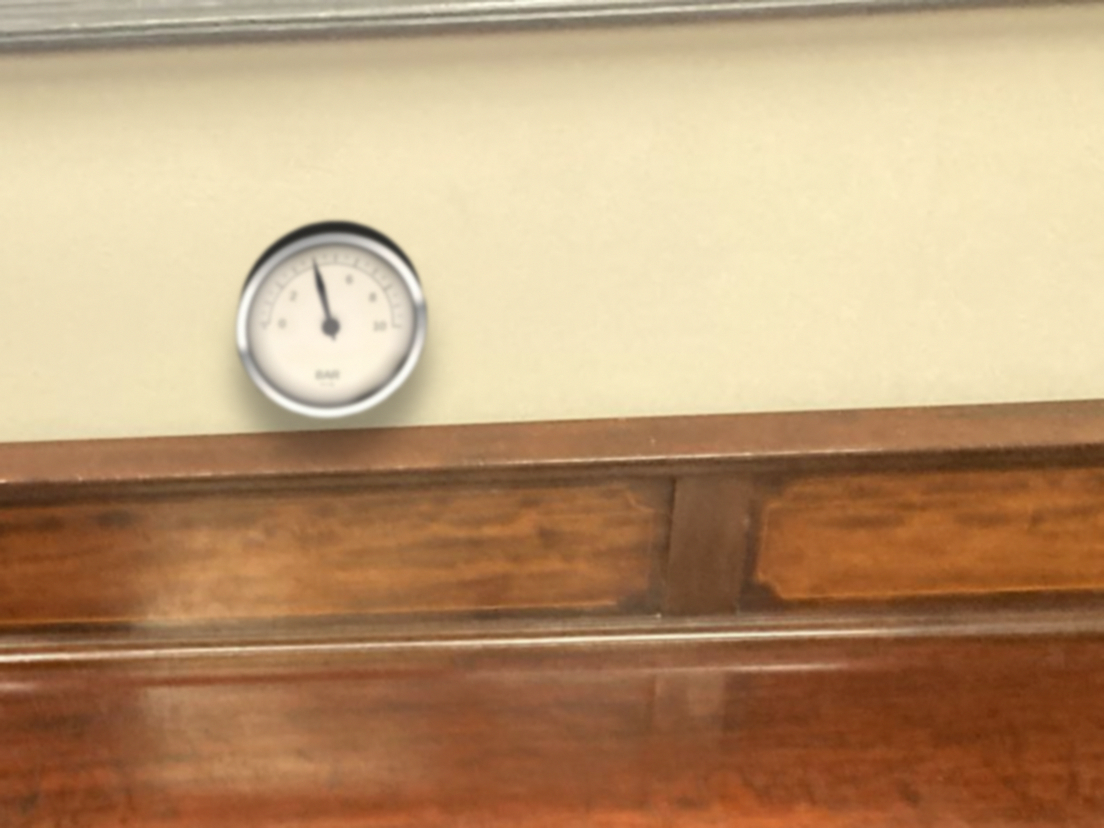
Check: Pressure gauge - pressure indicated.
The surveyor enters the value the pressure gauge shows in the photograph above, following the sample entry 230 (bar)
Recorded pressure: 4 (bar)
